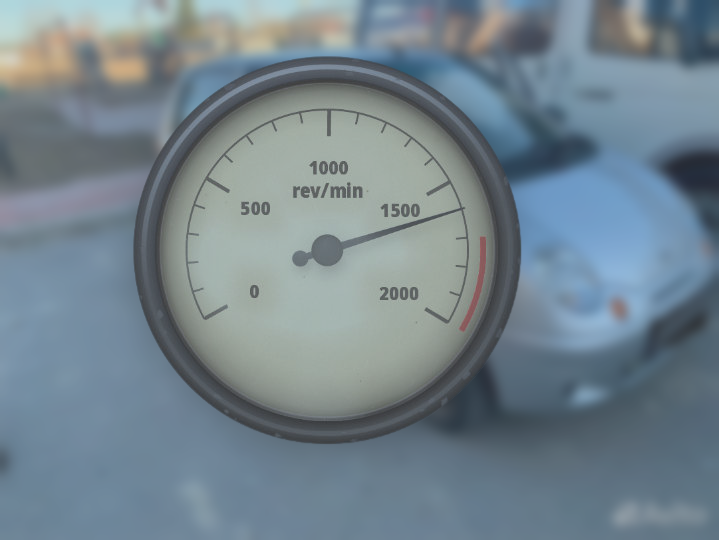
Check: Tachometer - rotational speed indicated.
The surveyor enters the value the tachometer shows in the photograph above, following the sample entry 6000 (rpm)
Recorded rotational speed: 1600 (rpm)
